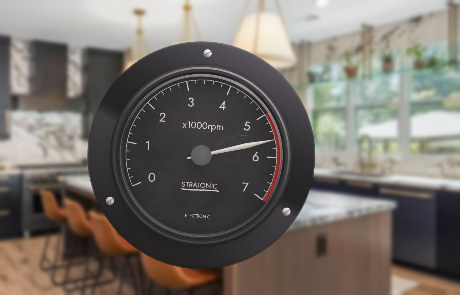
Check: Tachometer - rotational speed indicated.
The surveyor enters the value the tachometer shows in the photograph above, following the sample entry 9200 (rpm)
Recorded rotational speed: 5600 (rpm)
